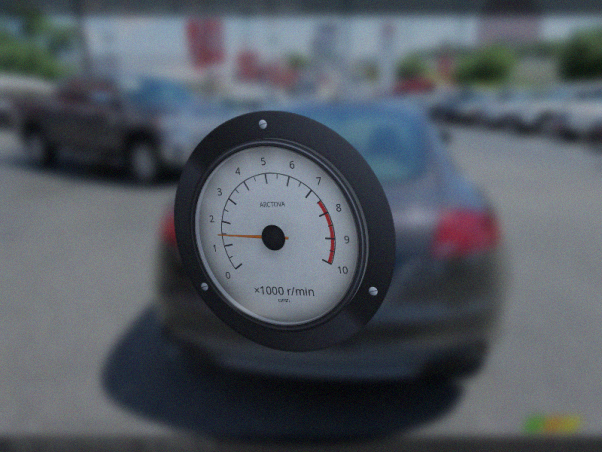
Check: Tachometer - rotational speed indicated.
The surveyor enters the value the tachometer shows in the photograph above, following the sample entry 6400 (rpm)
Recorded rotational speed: 1500 (rpm)
